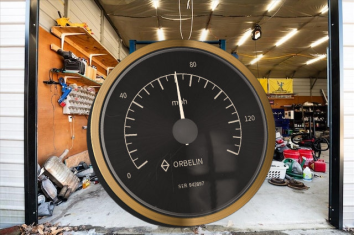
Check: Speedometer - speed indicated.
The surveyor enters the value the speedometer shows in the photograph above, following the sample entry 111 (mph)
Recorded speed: 70 (mph)
